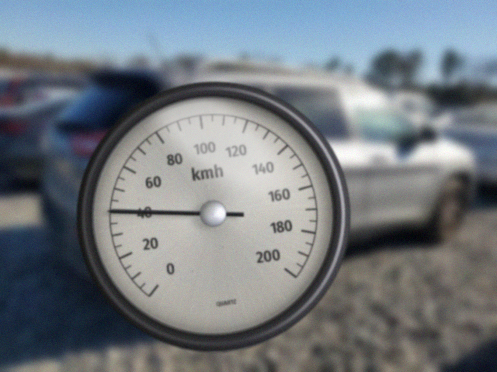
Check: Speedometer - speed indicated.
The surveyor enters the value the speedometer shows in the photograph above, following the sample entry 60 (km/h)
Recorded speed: 40 (km/h)
